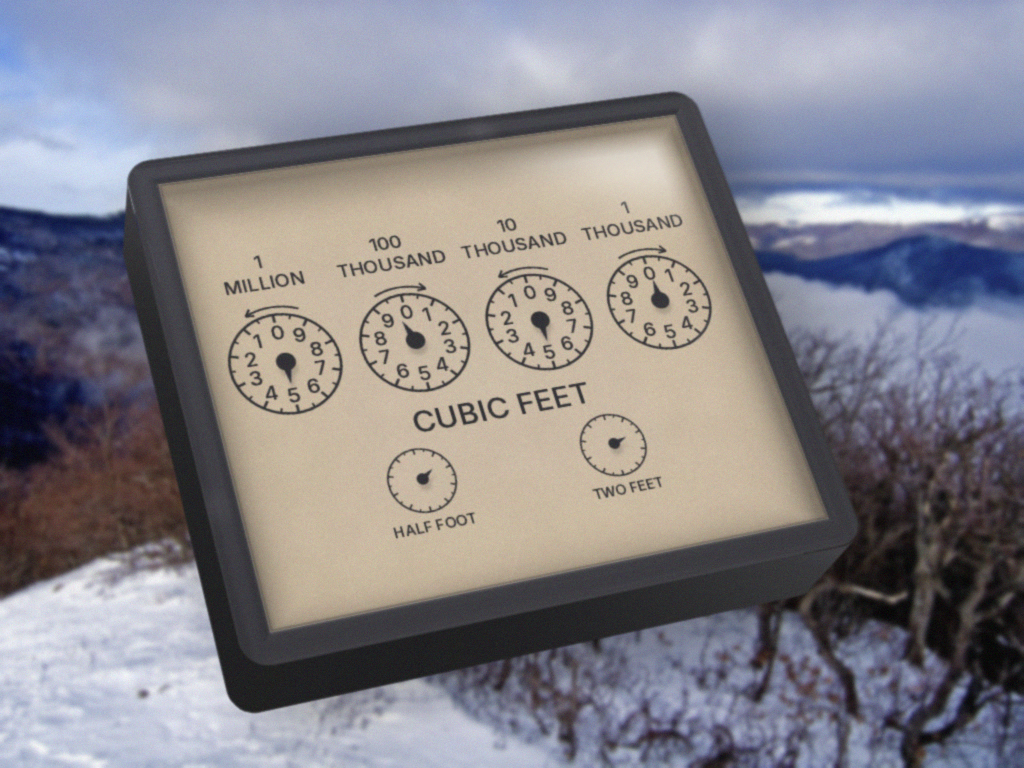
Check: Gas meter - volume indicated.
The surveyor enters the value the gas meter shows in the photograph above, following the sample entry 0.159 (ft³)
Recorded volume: 495000 (ft³)
